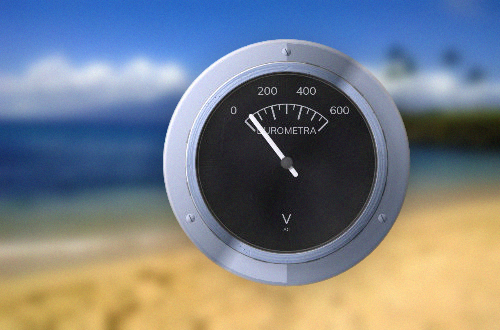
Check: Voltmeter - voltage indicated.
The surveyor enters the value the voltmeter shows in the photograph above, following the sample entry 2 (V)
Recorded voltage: 50 (V)
